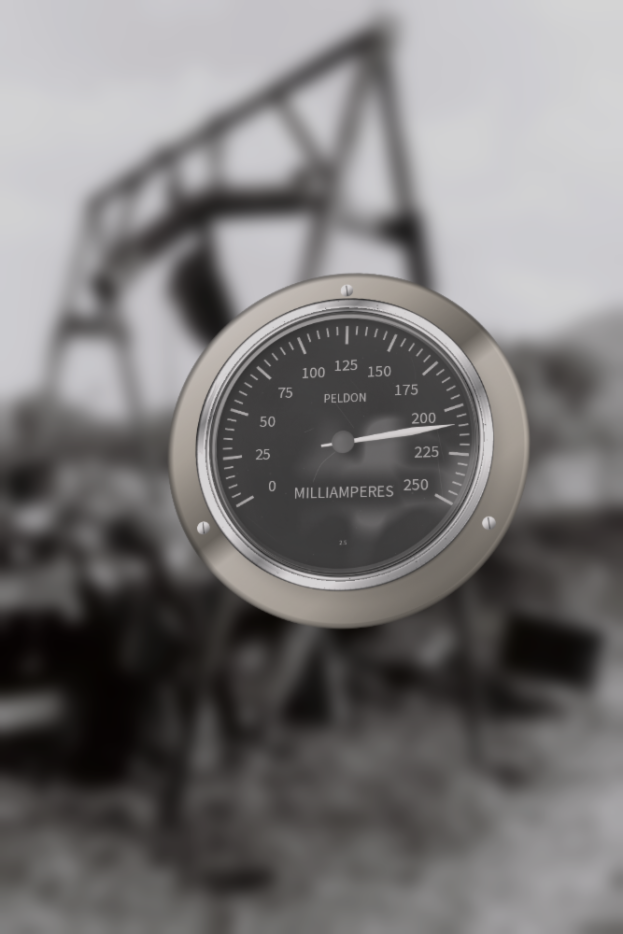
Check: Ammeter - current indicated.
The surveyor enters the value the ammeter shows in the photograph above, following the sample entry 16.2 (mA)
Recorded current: 210 (mA)
